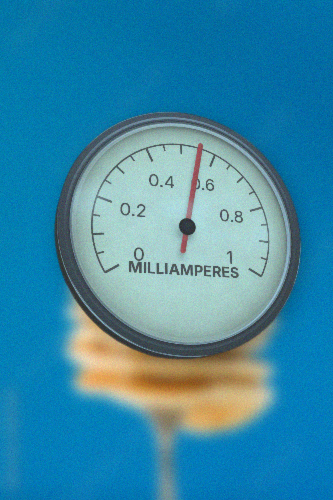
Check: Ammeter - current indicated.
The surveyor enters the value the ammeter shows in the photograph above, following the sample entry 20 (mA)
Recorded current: 0.55 (mA)
